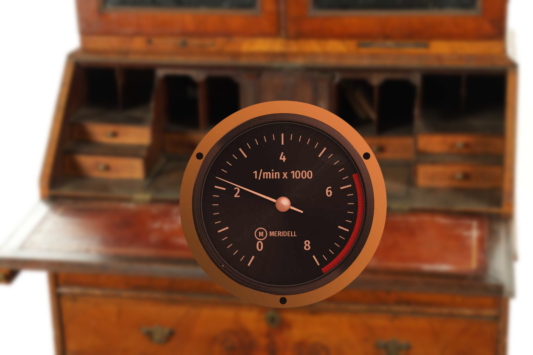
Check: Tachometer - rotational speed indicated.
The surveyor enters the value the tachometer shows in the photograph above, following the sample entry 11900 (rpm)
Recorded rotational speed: 2200 (rpm)
